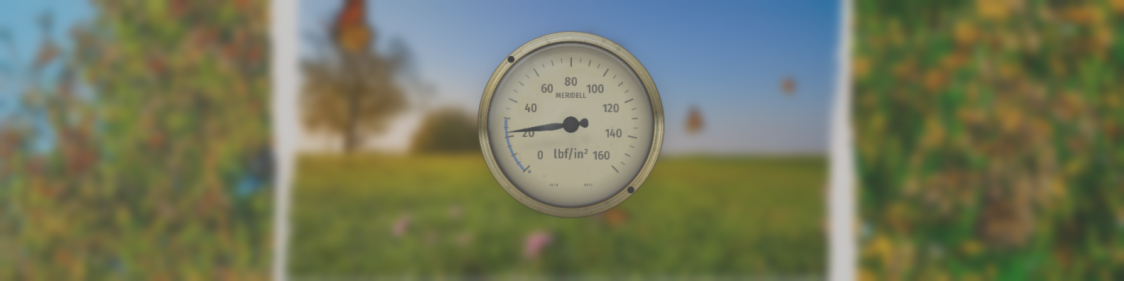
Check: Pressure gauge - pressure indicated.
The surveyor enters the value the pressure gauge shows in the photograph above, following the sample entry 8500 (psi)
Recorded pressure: 22.5 (psi)
